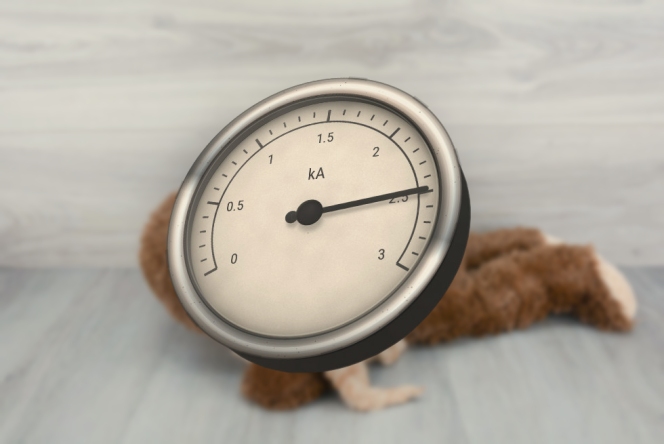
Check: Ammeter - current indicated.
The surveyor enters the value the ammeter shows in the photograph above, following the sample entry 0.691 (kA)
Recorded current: 2.5 (kA)
